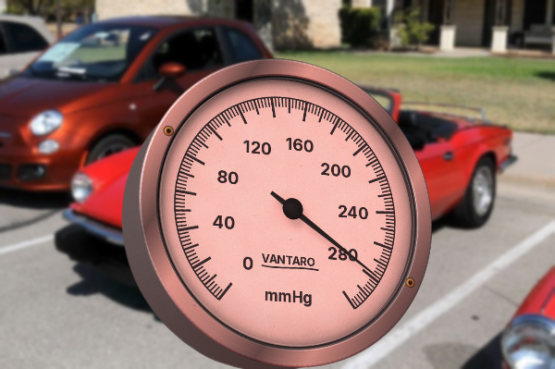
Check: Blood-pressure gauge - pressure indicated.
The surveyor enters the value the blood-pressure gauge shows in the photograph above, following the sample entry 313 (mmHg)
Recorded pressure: 280 (mmHg)
